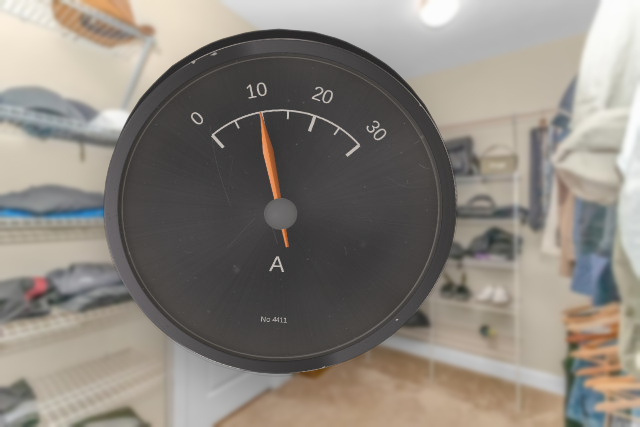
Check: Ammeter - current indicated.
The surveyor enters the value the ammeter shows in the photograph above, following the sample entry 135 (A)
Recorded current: 10 (A)
